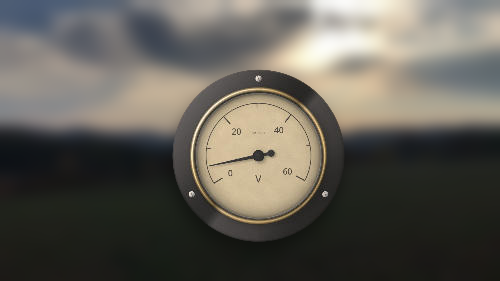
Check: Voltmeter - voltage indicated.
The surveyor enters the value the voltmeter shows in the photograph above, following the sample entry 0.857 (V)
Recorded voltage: 5 (V)
